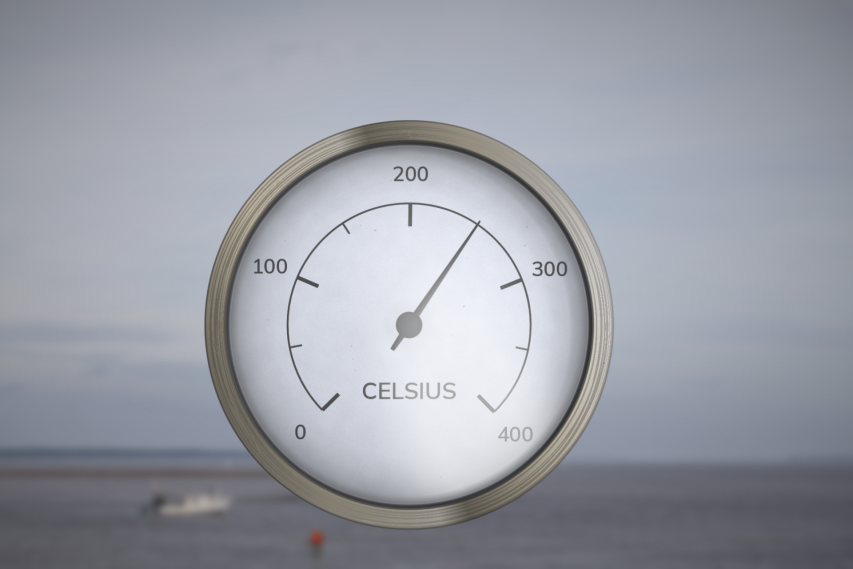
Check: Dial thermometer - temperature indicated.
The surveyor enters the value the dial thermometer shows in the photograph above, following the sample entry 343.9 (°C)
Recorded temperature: 250 (°C)
